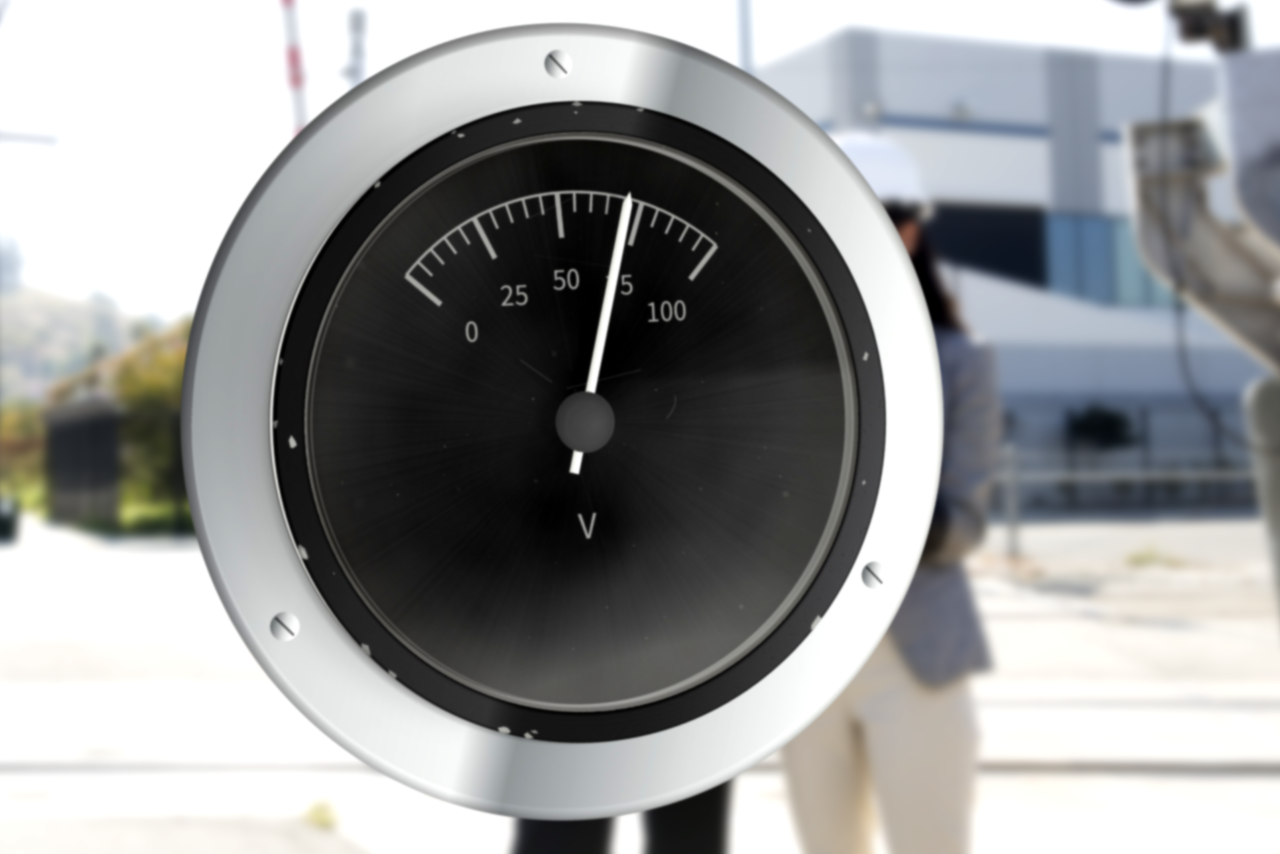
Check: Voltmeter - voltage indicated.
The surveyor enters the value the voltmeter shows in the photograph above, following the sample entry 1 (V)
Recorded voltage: 70 (V)
